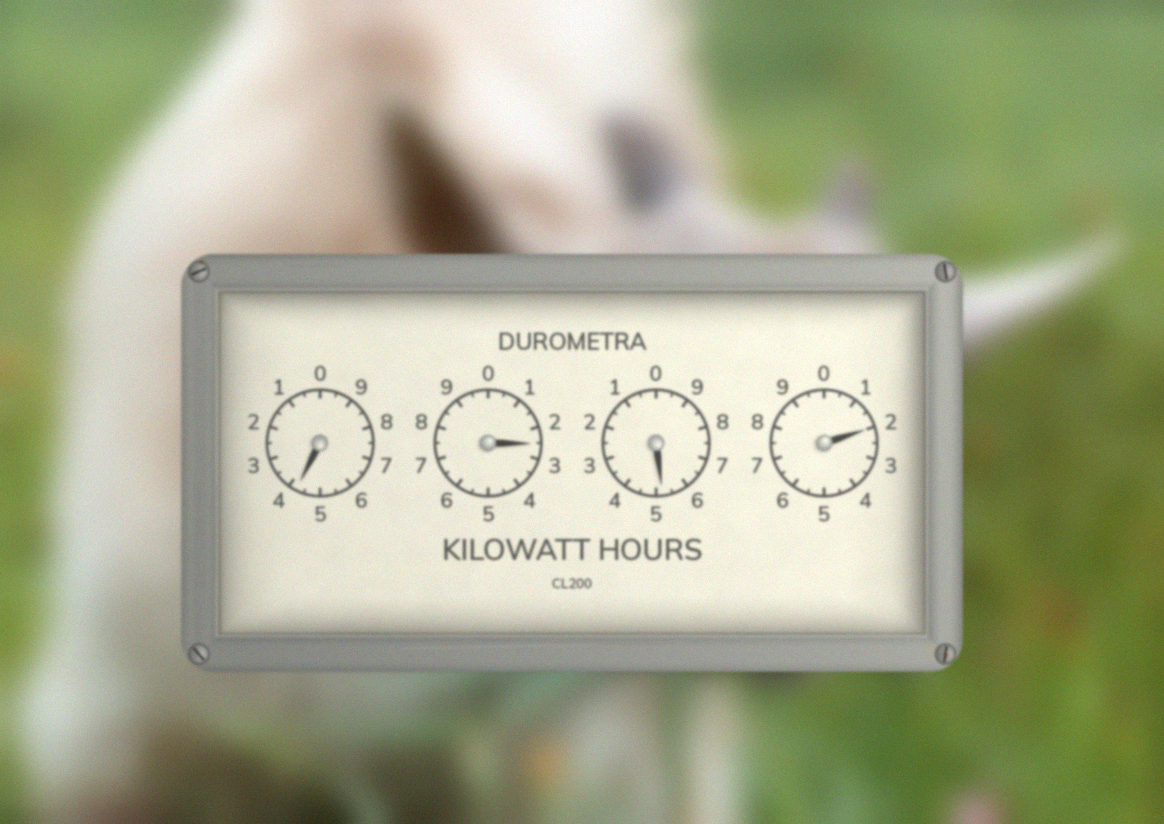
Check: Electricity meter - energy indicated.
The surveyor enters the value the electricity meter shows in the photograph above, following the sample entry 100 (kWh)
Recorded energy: 4252 (kWh)
